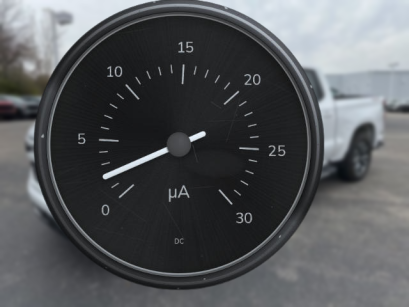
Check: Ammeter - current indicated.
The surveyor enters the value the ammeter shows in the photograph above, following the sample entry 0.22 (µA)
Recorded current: 2 (µA)
